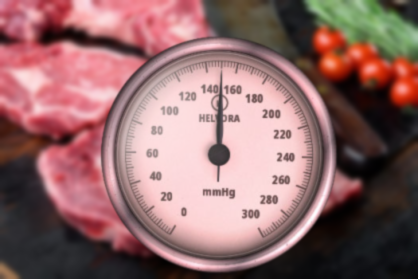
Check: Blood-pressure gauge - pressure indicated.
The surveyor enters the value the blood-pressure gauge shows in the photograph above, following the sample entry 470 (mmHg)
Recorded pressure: 150 (mmHg)
